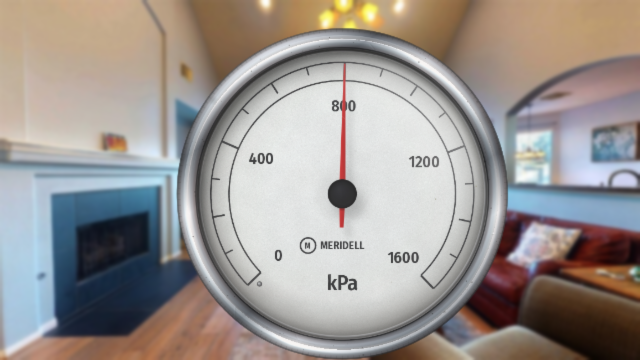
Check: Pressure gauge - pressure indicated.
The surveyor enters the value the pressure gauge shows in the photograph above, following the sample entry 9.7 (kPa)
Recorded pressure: 800 (kPa)
